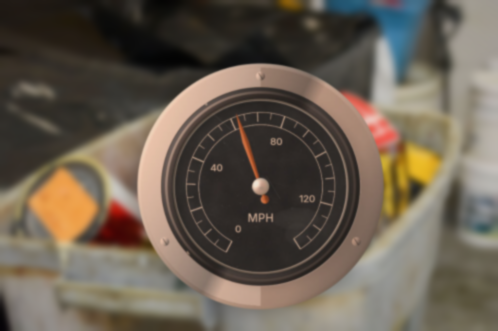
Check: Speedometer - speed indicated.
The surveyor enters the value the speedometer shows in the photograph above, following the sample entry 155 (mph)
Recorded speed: 62.5 (mph)
